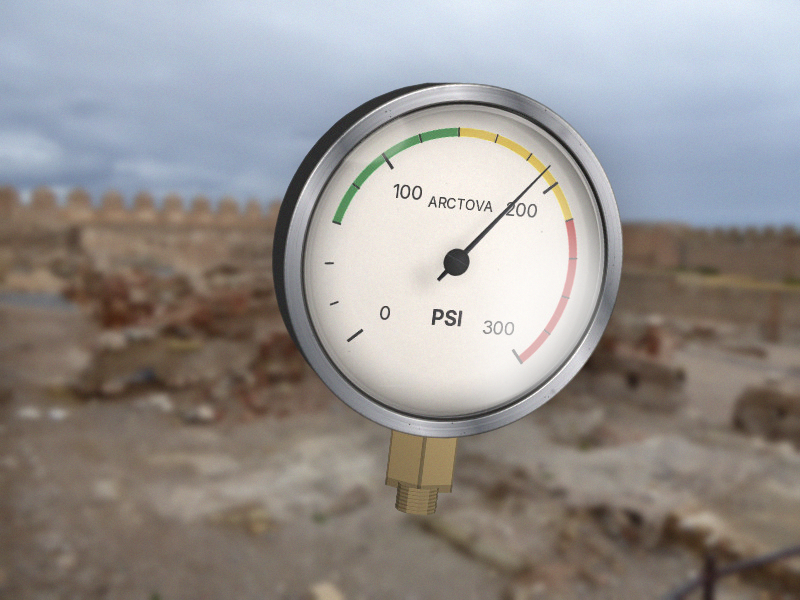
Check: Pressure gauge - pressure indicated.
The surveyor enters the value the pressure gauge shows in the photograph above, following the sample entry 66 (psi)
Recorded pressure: 190 (psi)
